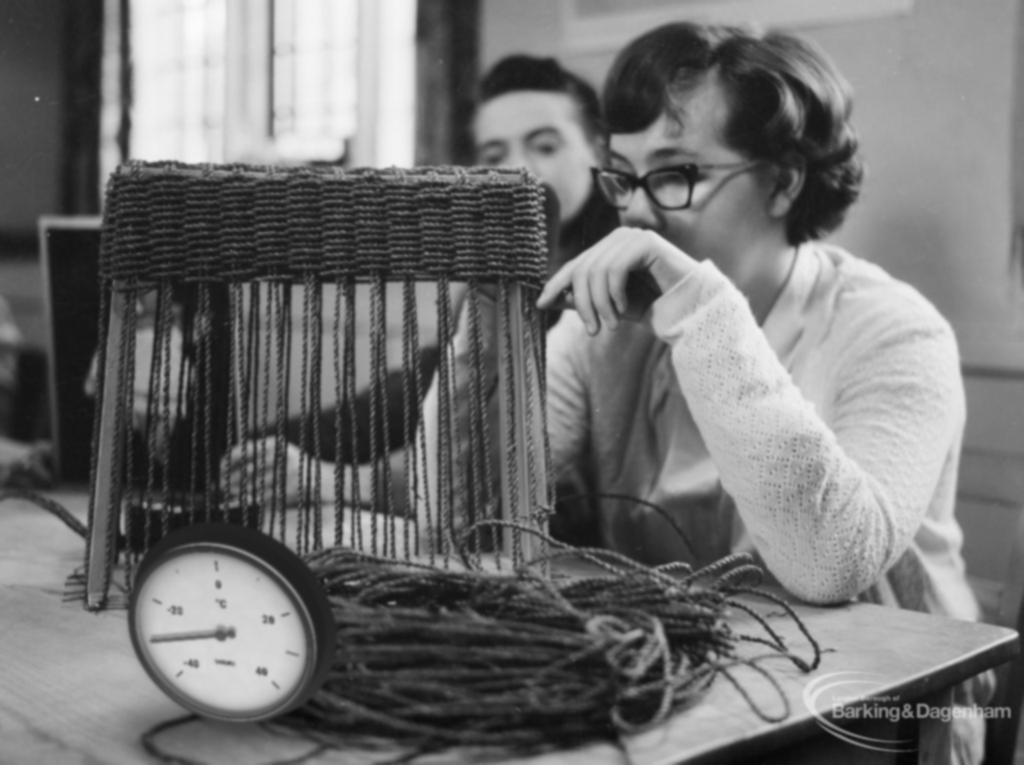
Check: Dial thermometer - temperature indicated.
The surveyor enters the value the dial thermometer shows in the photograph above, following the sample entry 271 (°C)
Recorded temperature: -30 (°C)
